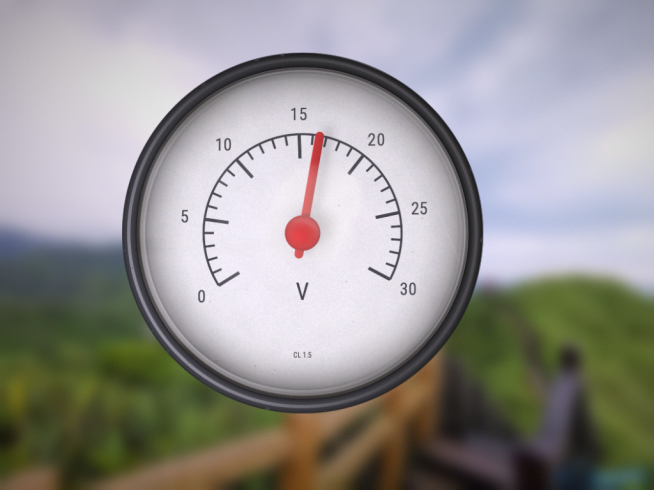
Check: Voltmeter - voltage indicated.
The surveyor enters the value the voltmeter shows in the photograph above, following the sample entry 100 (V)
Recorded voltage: 16.5 (V)
